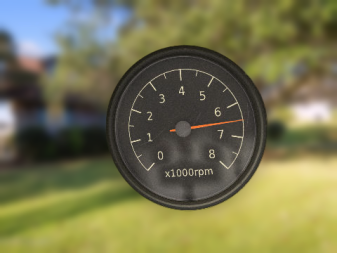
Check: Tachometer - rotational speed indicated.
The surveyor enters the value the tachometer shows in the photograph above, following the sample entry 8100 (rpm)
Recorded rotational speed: 6500 (rpm)
